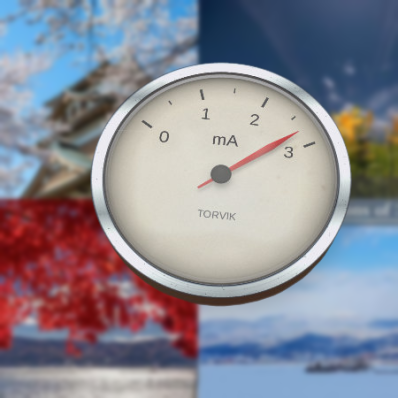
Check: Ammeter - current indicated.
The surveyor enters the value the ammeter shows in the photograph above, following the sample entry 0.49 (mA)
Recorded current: 2.75 (mA)
